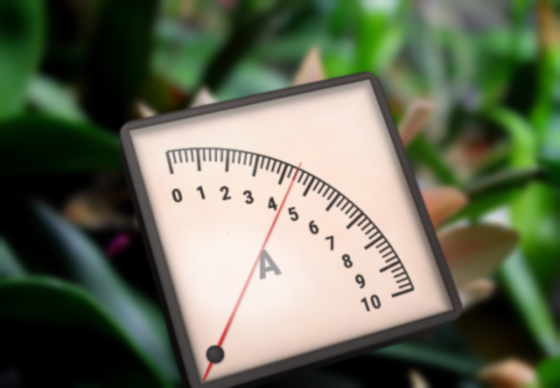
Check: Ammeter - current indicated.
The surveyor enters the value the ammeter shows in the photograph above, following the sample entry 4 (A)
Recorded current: 4.4 (A)
